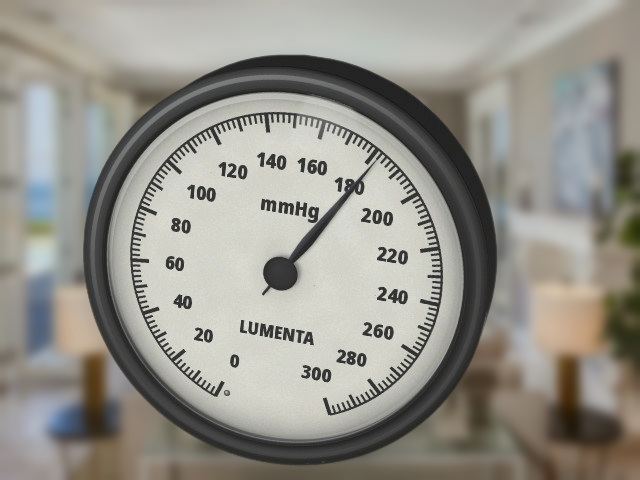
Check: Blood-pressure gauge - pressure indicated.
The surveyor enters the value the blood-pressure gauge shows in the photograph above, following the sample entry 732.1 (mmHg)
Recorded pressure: 182 (mmHg)
